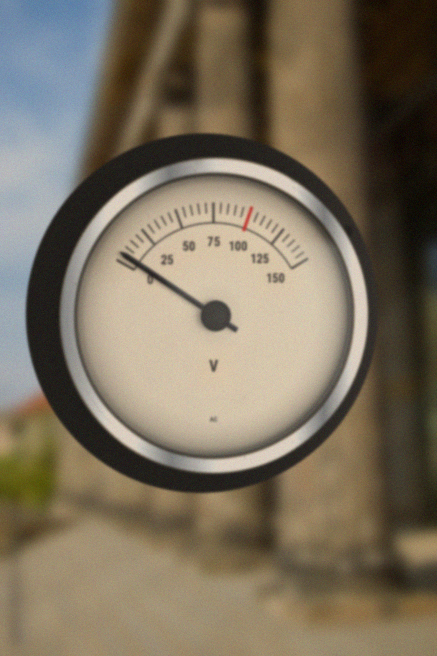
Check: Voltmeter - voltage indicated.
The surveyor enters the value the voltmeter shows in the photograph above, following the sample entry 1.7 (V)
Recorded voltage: 5 (V)
